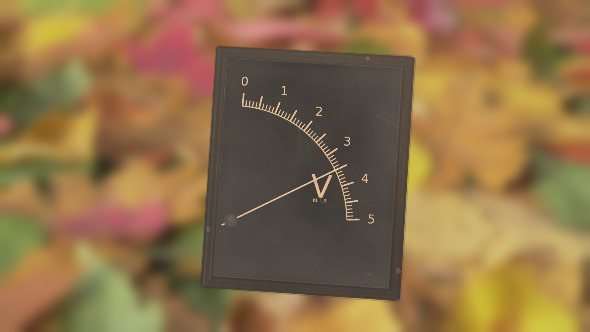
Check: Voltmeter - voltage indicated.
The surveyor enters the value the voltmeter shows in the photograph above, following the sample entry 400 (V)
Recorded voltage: 3.5 (V)
